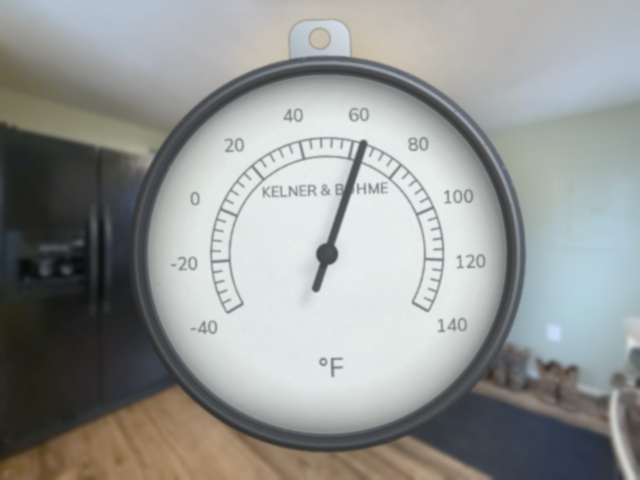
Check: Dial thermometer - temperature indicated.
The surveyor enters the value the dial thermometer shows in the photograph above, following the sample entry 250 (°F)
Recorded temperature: 64 (°F)
